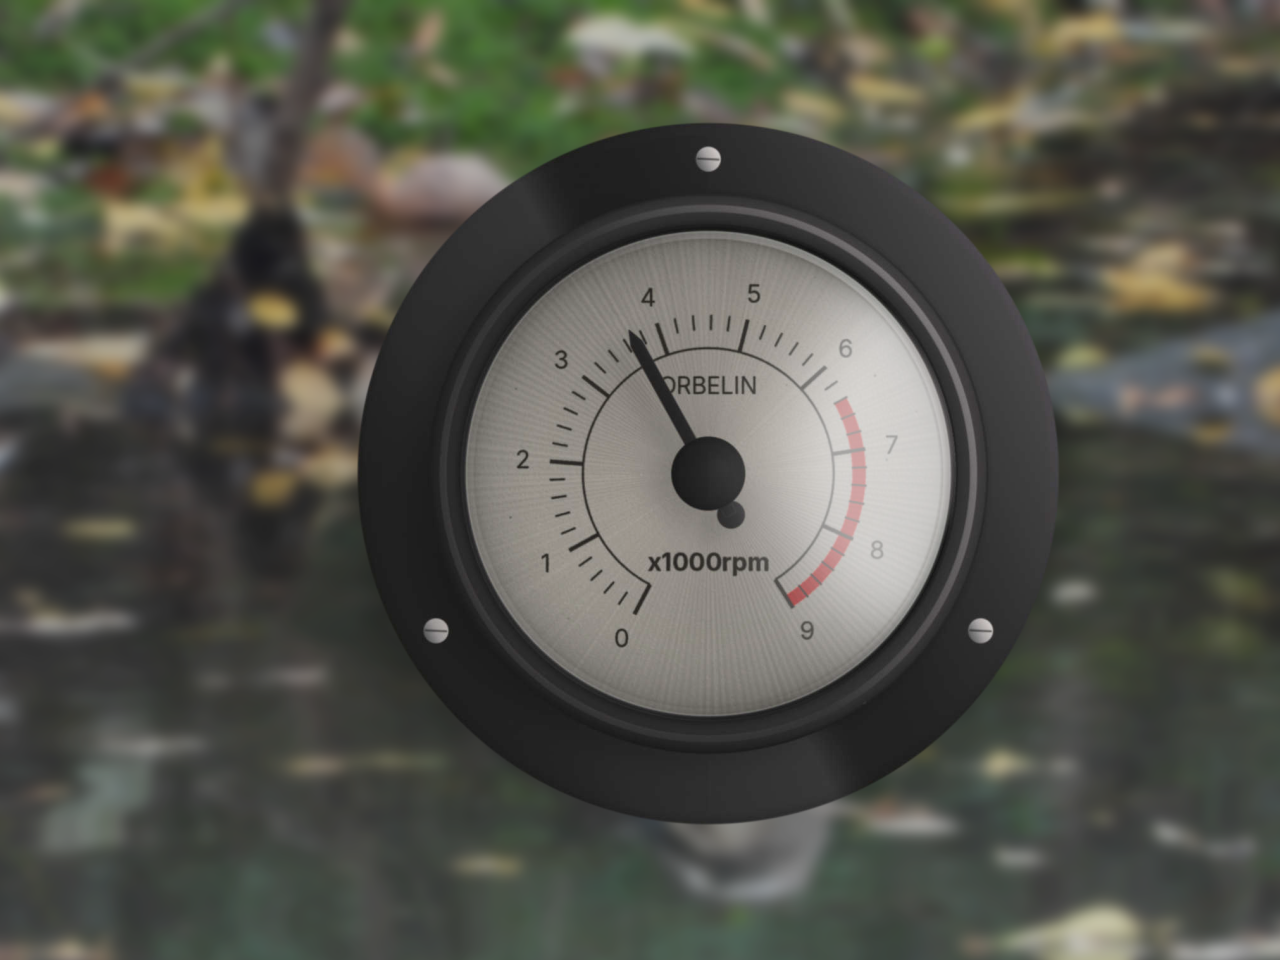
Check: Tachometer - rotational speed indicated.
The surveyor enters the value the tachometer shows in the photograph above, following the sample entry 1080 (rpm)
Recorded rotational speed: 3700 (rpm)
